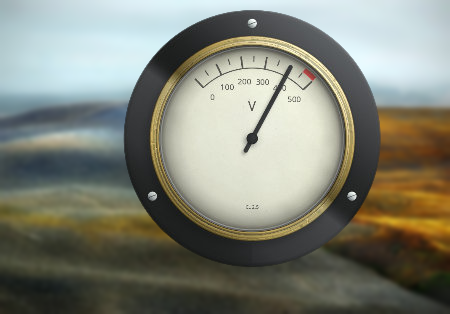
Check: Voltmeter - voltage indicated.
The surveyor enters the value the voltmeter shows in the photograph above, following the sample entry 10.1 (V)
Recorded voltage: 400 (V)
